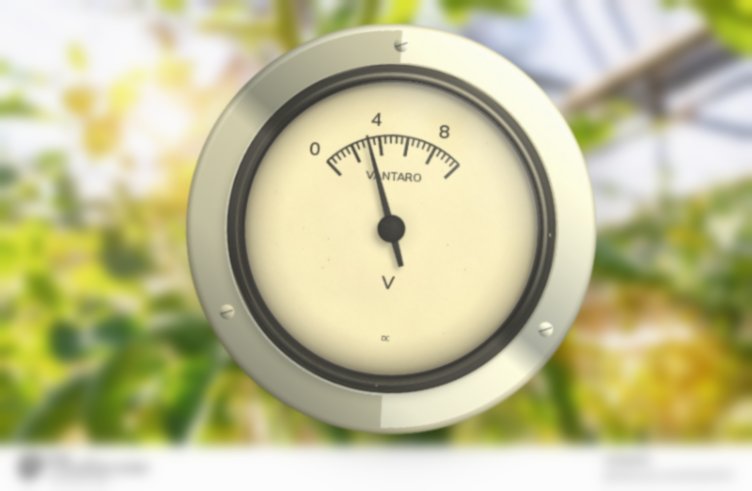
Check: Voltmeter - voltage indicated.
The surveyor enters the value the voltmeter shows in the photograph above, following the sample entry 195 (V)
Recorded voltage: 3.2 (V)
